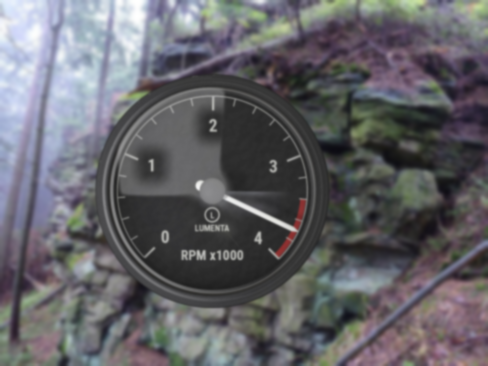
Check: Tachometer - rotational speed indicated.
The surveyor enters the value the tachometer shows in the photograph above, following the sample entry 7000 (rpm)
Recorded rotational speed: 3700 (rpm)
